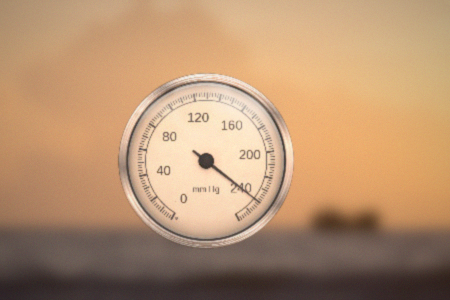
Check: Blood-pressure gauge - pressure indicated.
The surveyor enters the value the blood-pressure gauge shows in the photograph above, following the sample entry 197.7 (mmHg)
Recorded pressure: 240 (mmHg)
